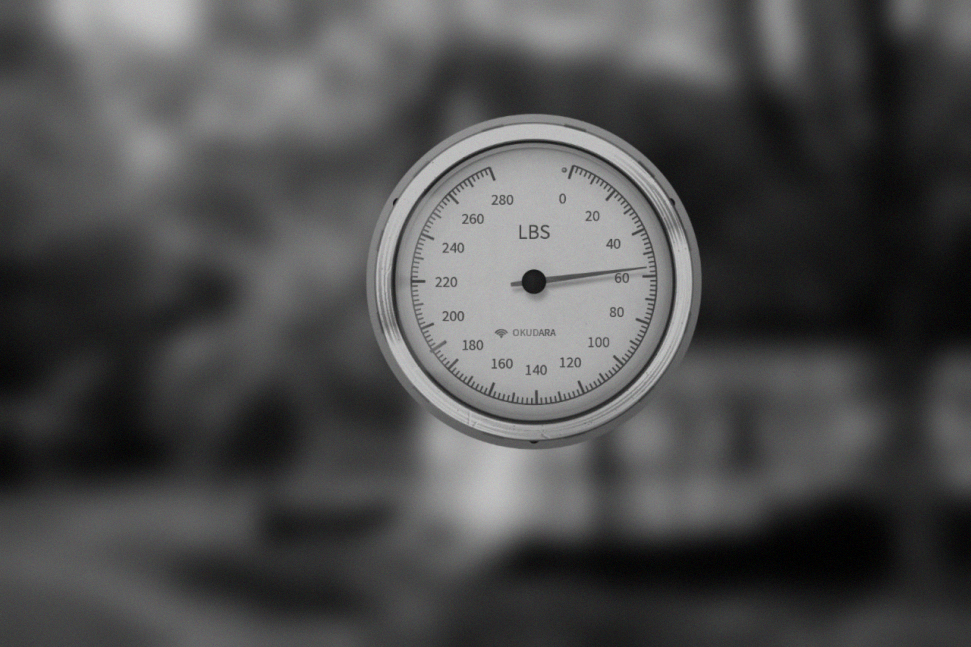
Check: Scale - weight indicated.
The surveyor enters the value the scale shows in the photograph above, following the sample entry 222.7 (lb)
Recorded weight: 56 (lb)
